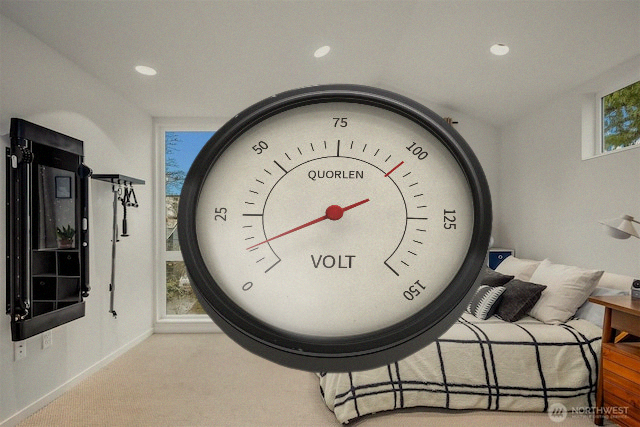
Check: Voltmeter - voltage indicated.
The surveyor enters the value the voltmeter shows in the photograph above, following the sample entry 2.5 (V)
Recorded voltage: 10 (V)
